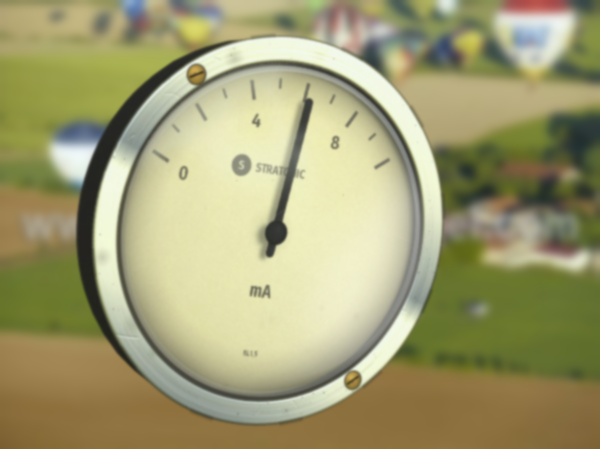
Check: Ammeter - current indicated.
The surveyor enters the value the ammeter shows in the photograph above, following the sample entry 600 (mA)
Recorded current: 6 (mA)
